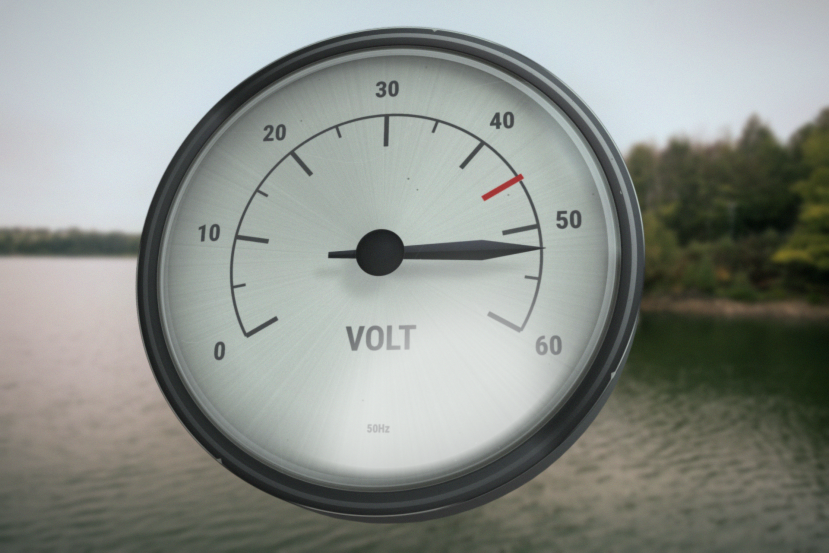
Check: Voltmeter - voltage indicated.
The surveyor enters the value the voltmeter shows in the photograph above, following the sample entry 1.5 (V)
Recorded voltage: 52.5 (V)
